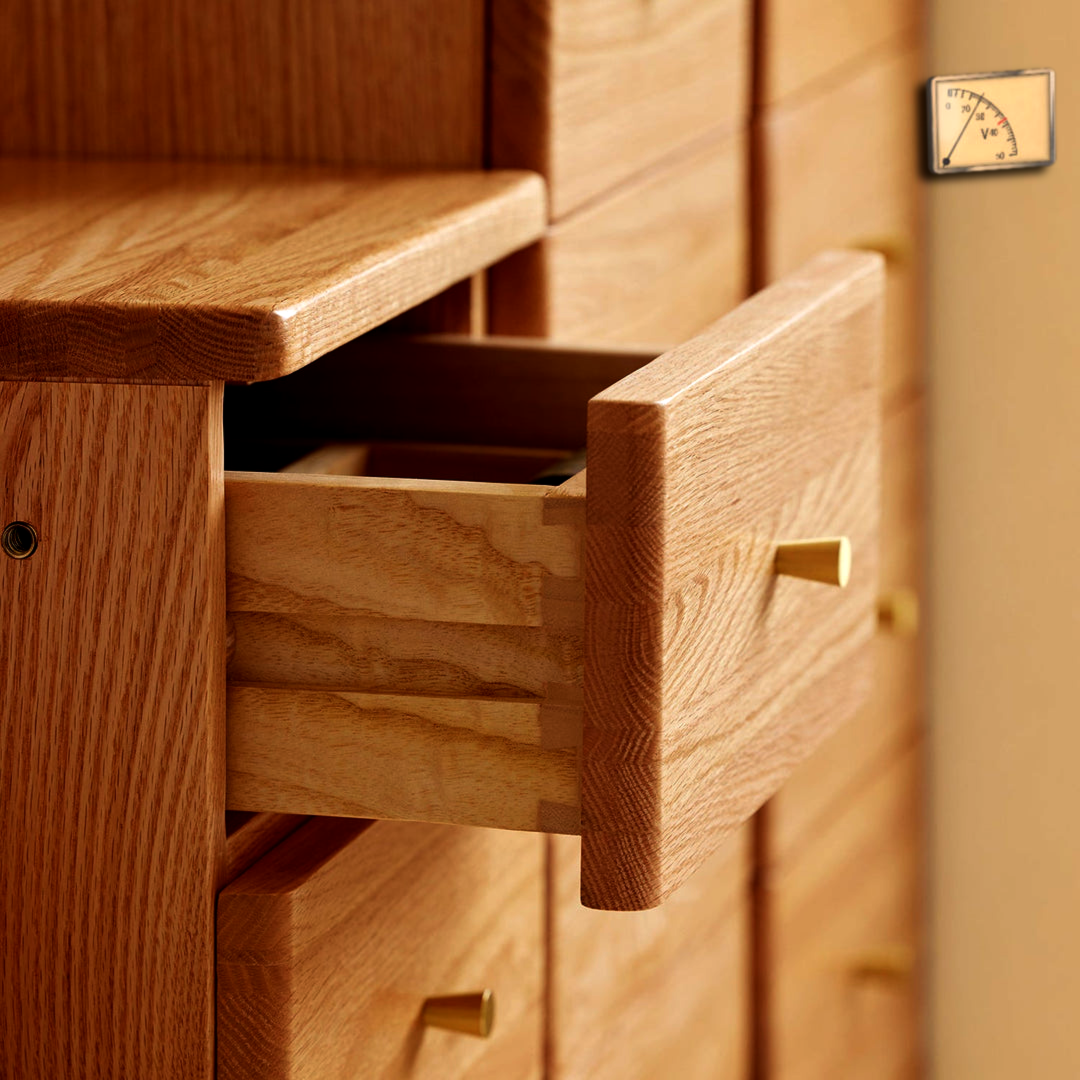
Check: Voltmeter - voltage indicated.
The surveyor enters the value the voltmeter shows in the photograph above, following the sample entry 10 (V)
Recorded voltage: 25 (V)
